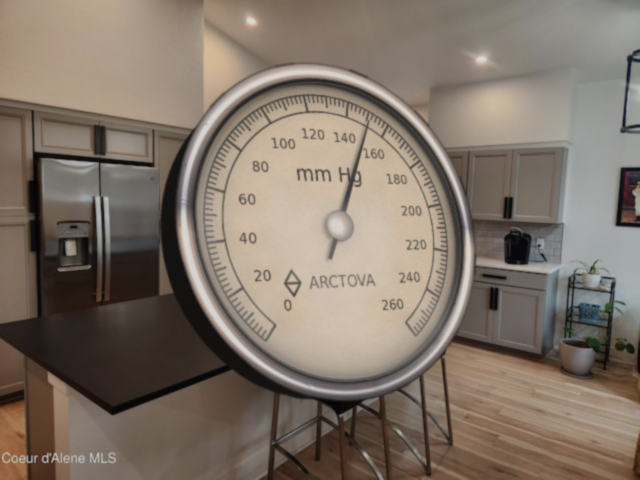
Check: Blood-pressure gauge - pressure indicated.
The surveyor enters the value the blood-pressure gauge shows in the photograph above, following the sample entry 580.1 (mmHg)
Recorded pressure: 150 (mmHg)
